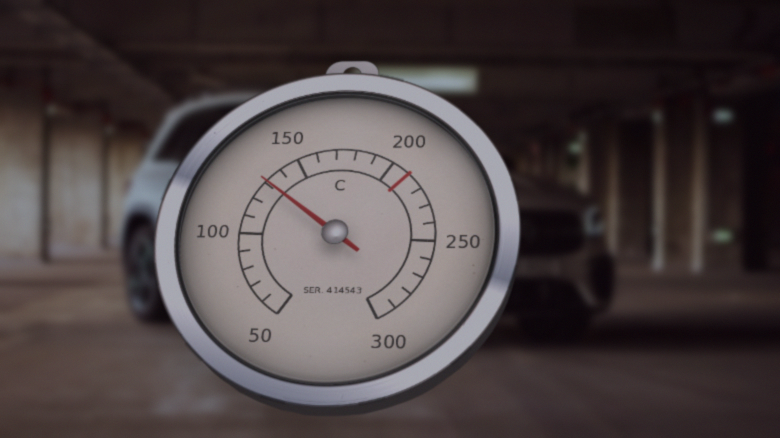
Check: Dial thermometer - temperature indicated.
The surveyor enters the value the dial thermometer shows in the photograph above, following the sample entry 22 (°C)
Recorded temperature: 130 (°C)
